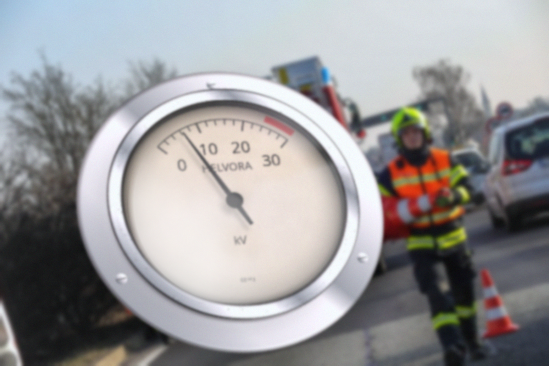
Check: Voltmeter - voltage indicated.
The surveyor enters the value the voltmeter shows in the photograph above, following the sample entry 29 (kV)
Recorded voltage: 6 (kV)
